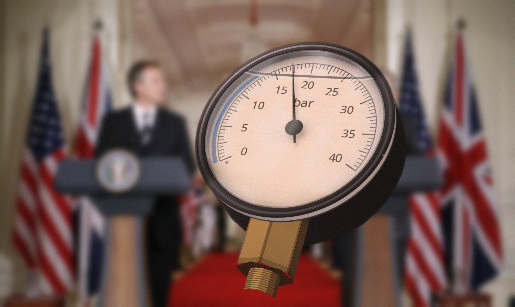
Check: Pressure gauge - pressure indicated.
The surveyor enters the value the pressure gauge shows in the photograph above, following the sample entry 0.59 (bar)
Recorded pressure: 17.5 (bar)
